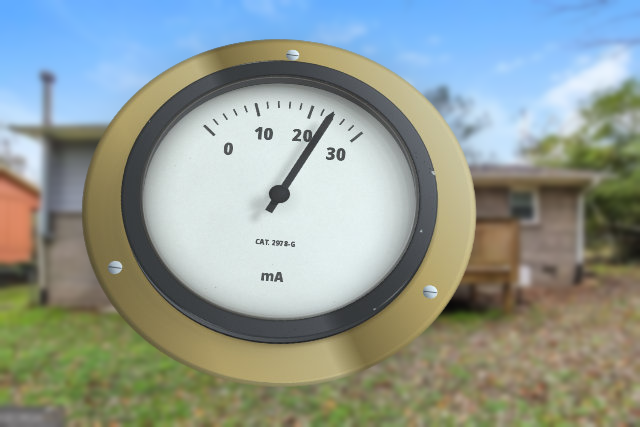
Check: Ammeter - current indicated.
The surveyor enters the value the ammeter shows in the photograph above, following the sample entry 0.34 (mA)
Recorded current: 24 (mA)
